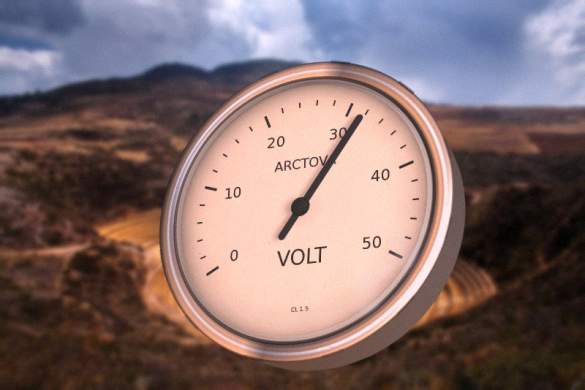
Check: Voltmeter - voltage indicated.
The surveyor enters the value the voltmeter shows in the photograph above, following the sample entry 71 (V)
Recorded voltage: 32 (V)
